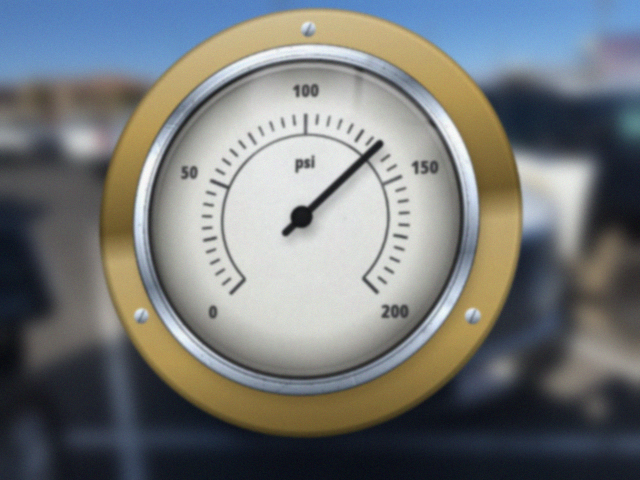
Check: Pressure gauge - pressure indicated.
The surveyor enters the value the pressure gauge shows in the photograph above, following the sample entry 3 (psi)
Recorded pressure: 135 (psi)
